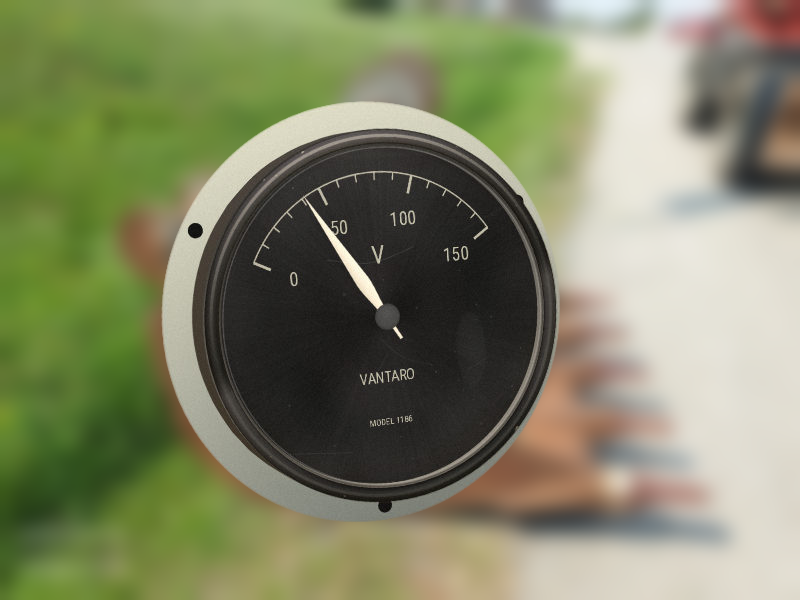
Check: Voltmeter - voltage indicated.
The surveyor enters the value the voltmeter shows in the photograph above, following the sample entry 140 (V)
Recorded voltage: 40 (V)
